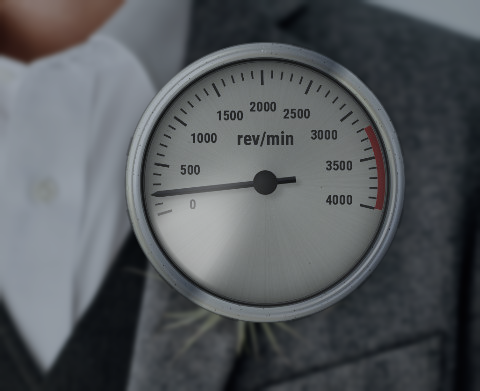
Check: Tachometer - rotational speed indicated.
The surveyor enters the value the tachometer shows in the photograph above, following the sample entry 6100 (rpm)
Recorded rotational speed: 200 (rpm)
